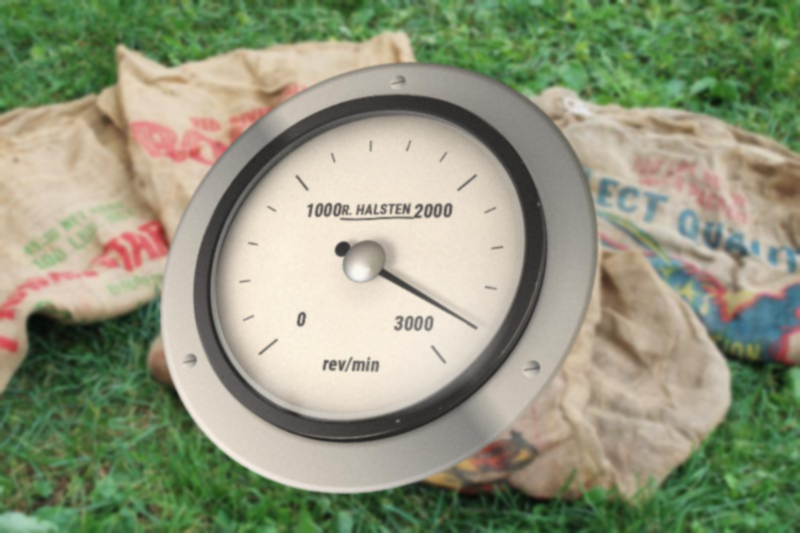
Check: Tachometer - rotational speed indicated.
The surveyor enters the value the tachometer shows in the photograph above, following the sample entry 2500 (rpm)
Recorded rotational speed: 2800 (rpm)
